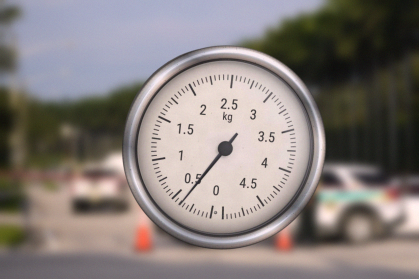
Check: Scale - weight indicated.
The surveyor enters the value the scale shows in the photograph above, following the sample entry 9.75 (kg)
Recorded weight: 0.4 (kg)
